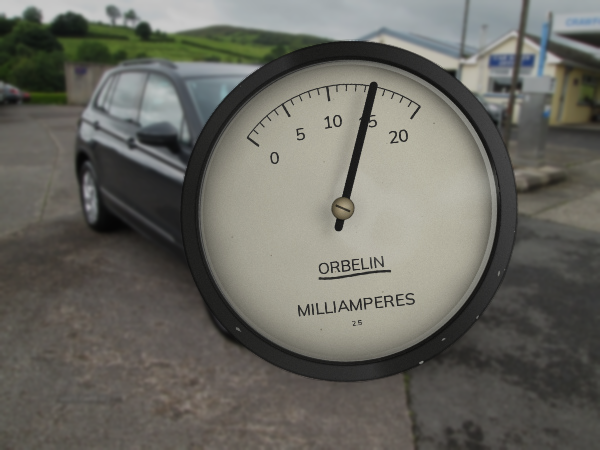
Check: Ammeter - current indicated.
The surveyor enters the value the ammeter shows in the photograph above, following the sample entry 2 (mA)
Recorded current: 15 (mA)
